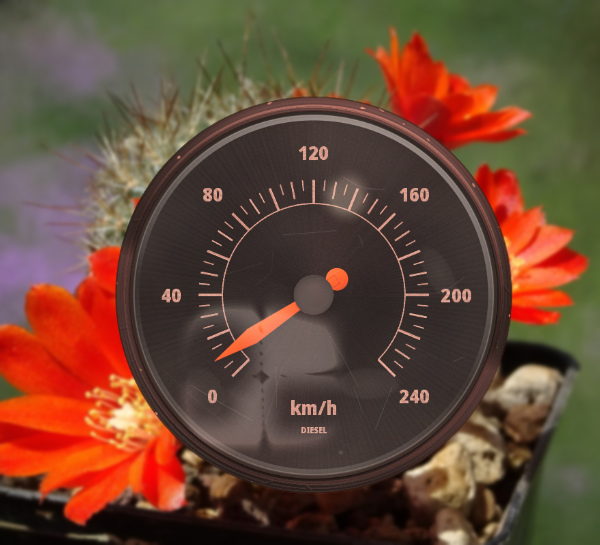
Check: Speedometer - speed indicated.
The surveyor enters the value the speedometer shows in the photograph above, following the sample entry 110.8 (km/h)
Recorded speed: 10 (km/h)
